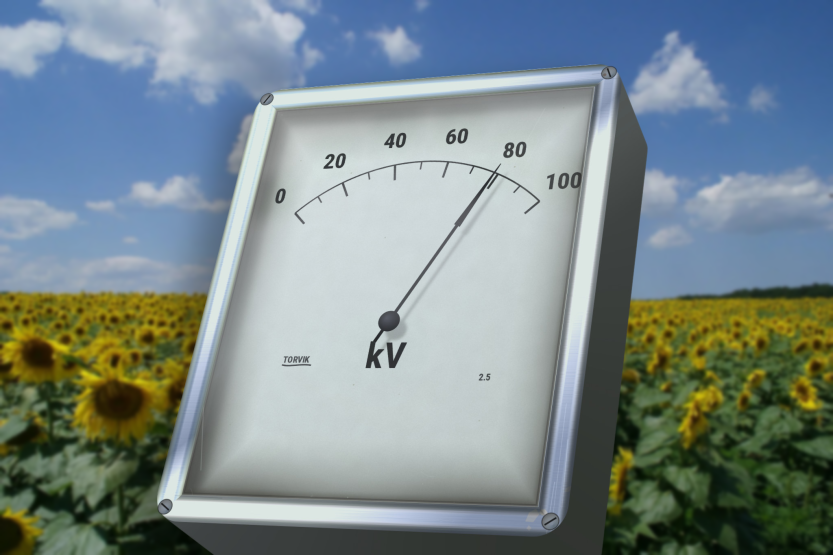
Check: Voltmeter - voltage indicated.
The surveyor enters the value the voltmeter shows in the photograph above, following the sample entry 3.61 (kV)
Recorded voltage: 80 (kV)
